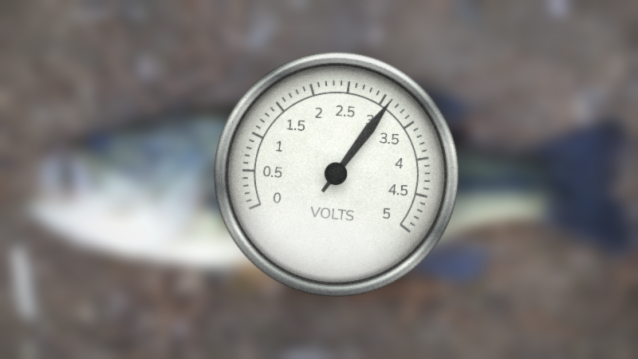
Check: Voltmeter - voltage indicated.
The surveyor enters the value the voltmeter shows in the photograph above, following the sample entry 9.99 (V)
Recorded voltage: 3.1 (V)
